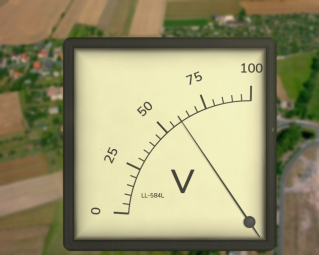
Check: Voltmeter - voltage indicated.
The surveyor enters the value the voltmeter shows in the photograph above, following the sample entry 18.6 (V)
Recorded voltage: 60 (V)
